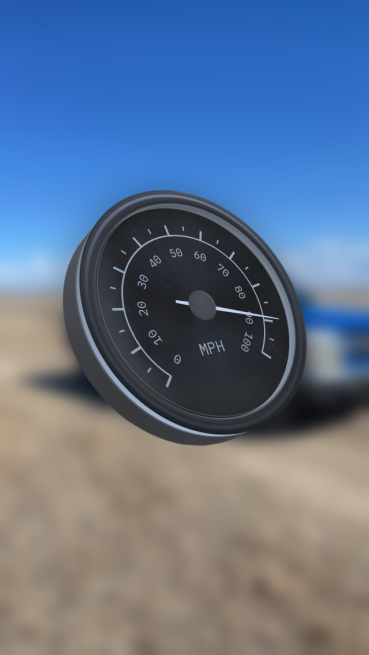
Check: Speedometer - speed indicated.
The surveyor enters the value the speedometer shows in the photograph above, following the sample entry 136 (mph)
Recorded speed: 90 (mph)
